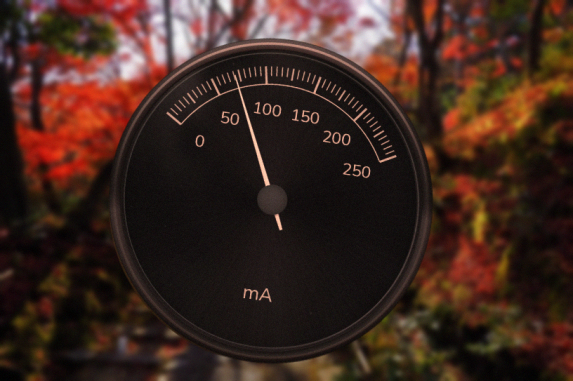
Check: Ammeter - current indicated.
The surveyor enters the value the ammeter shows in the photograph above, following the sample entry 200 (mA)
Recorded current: 70 (mA)
